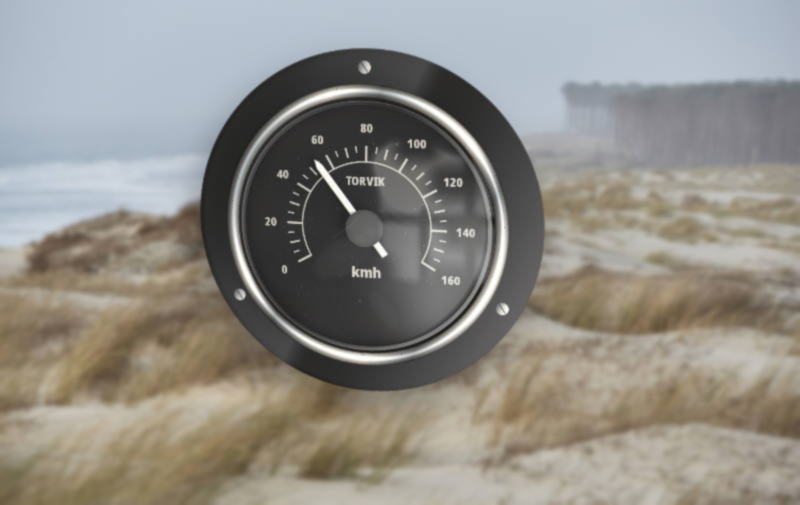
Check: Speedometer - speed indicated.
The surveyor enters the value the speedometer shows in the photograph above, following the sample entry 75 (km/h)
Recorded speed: 55 (km/h)
